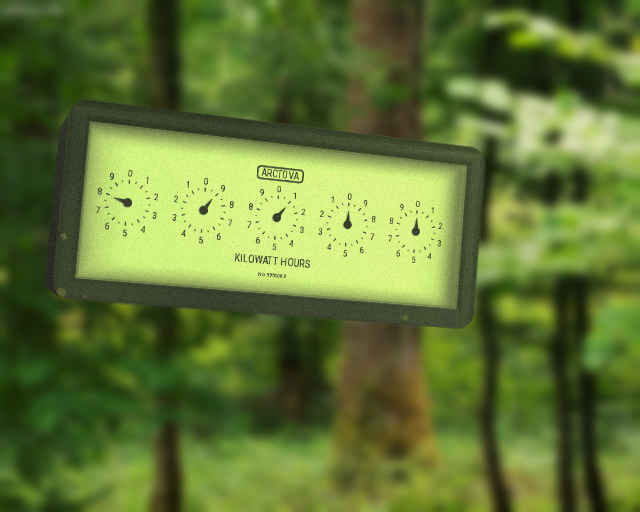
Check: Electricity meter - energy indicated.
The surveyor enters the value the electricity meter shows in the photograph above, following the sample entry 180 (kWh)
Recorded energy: 79100 (kWh)
